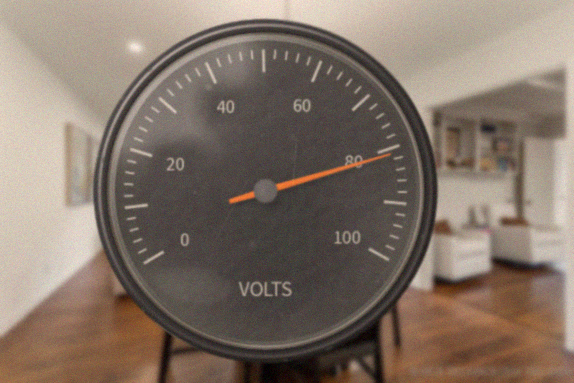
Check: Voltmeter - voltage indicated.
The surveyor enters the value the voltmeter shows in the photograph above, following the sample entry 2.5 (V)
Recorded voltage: 81 (V)
